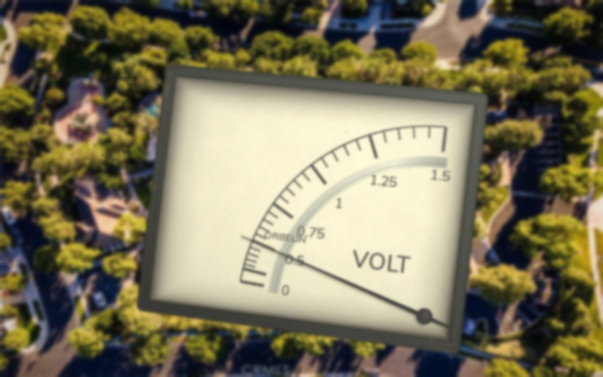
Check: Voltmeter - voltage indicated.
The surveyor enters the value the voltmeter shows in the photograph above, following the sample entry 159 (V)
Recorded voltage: 0.5 (V)
